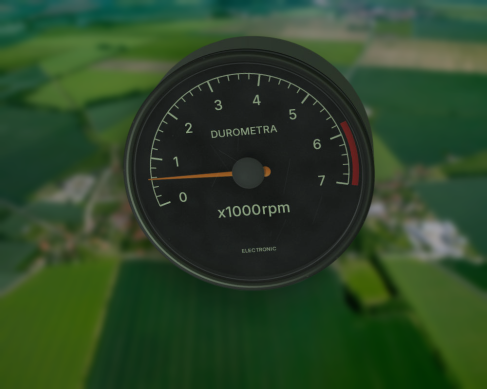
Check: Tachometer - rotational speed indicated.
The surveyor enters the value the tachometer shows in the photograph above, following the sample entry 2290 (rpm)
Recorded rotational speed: 600 (rpm)
